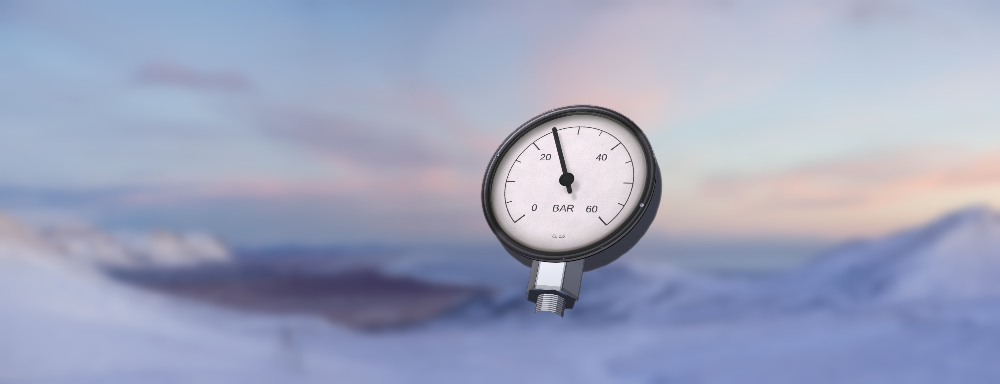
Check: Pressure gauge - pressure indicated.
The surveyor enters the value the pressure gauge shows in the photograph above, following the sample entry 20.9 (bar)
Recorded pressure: 25 (bar)
